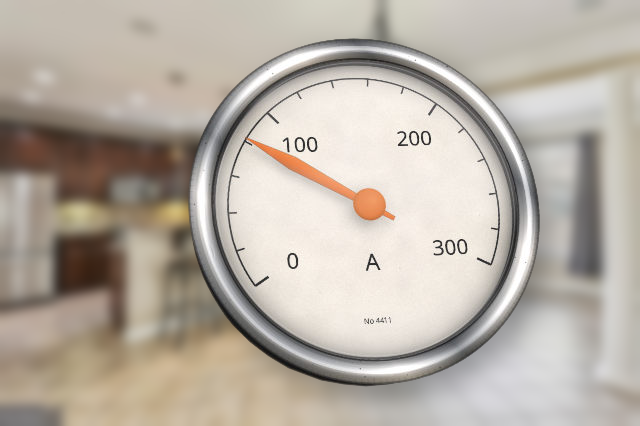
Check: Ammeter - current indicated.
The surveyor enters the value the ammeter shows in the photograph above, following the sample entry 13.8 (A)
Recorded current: 80 (A)
